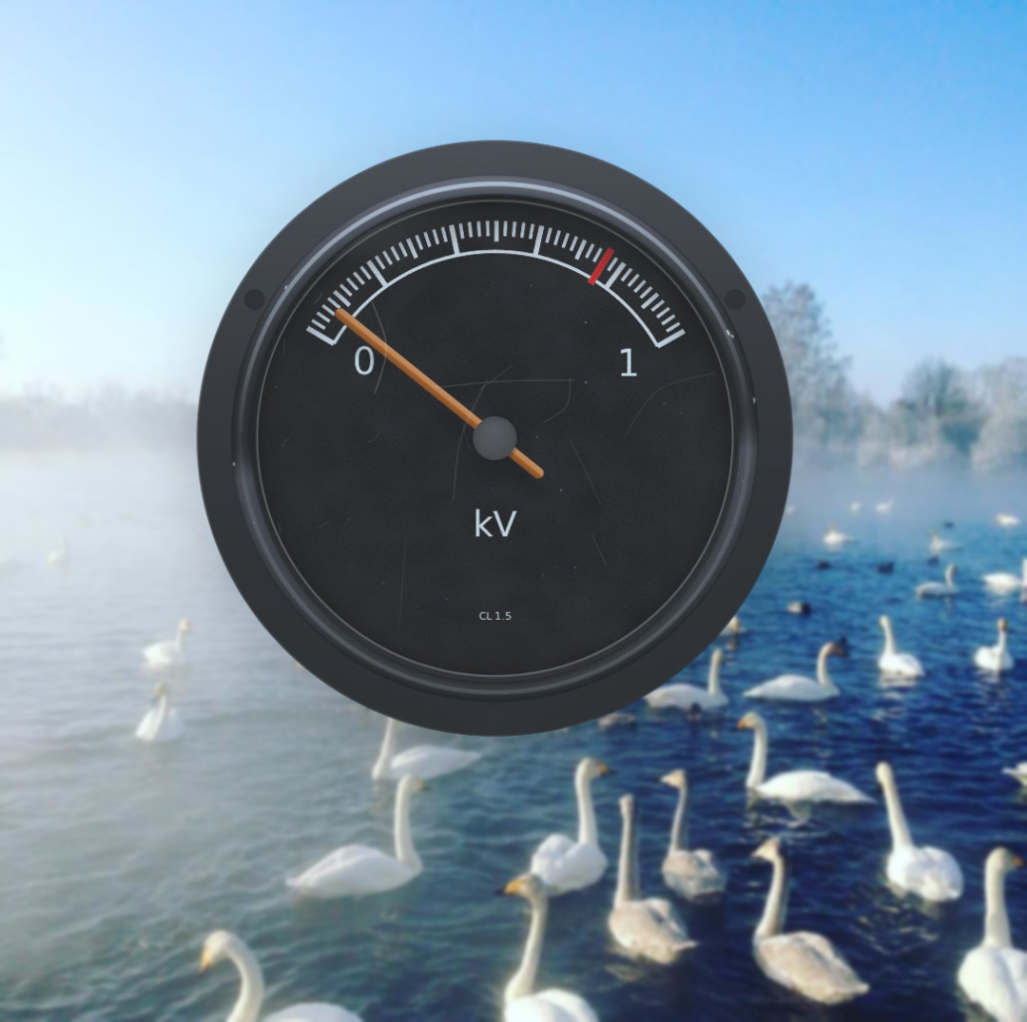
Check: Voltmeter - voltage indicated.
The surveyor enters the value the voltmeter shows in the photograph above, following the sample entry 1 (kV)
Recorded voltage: 0.07 (kV)
